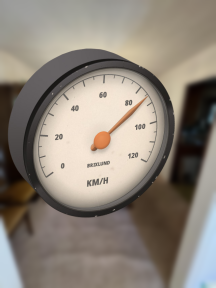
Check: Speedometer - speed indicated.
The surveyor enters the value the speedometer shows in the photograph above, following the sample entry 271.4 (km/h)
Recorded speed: 85 (km/h)
